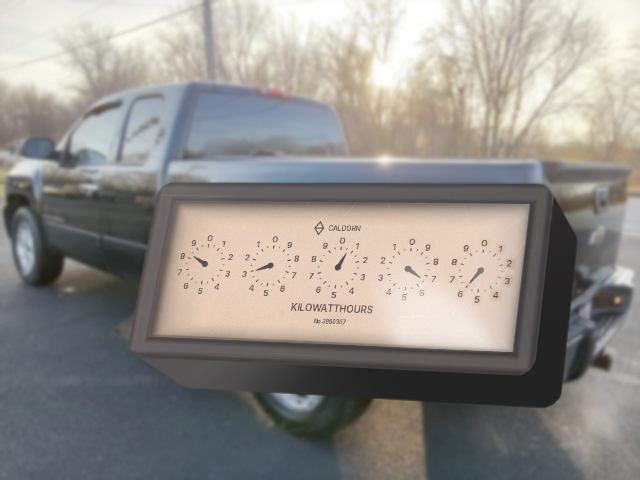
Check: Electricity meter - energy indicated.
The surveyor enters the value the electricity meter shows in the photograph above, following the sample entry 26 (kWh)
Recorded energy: 83066 (kWh)
